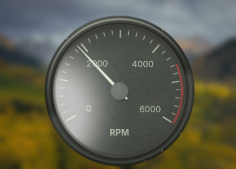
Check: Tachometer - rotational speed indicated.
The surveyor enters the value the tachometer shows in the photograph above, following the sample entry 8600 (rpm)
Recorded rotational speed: 1900 (rpm)
